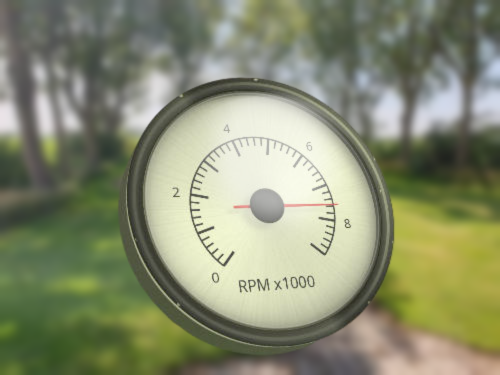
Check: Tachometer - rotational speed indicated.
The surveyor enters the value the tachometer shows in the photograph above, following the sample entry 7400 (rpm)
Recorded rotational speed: 7600 (rpm)
